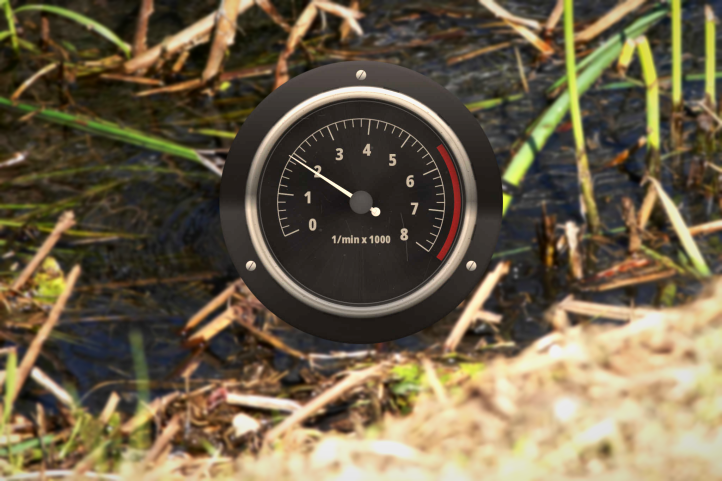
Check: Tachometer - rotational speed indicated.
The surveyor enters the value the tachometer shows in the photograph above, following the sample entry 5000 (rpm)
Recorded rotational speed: 1900 (rpm)
